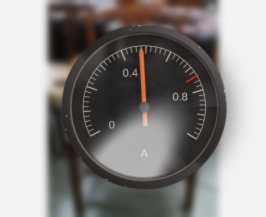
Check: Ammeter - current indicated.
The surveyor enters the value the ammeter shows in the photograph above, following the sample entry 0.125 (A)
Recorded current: 0.48 (A)
